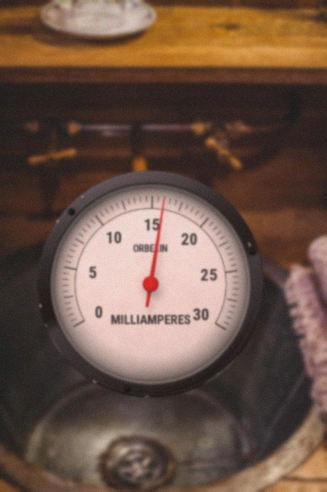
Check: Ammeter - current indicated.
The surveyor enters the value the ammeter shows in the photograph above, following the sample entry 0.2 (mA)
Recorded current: 16 (mA)
